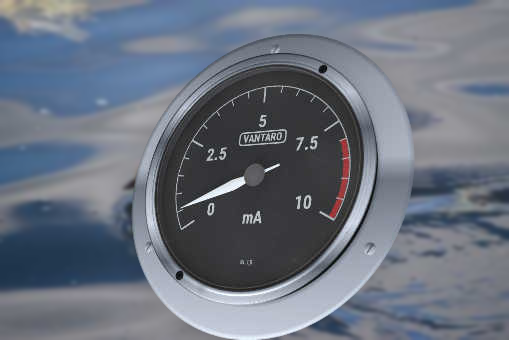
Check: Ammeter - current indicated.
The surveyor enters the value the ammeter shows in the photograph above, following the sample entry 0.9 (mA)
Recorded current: 0.5 (mA)
